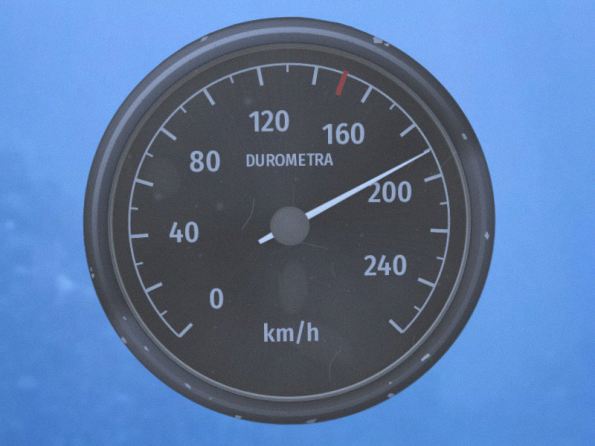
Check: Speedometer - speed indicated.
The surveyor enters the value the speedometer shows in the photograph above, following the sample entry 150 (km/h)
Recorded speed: 190 (km/h)
